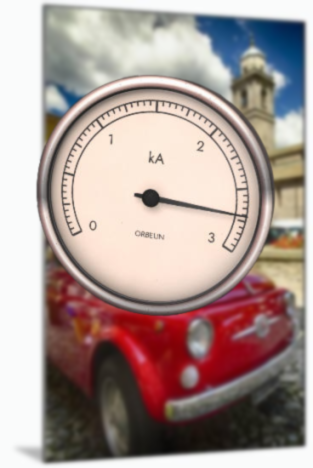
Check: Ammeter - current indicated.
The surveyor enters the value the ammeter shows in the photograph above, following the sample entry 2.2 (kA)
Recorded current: 2.7 (kA)
